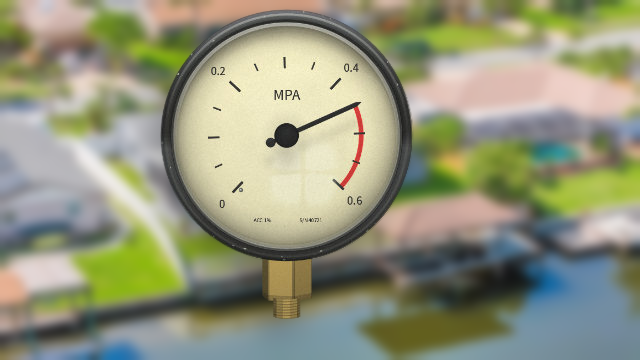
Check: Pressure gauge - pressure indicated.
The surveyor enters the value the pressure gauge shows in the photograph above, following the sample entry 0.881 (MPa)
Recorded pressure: 0.45 (MPa)
